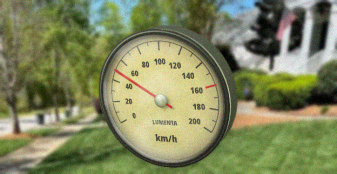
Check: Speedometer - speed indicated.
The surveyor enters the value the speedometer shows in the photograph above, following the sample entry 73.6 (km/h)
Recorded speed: 50 (km/h)
